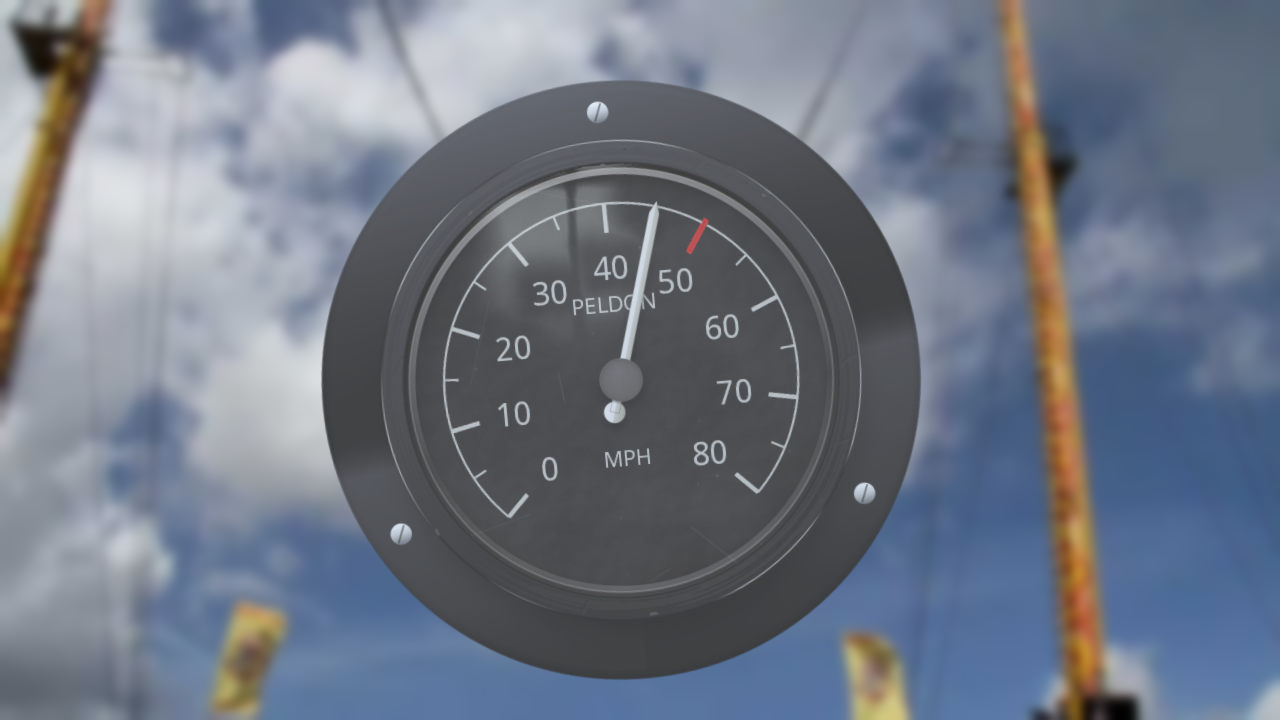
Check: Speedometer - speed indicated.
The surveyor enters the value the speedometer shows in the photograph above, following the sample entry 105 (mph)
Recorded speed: 45 (mph)
